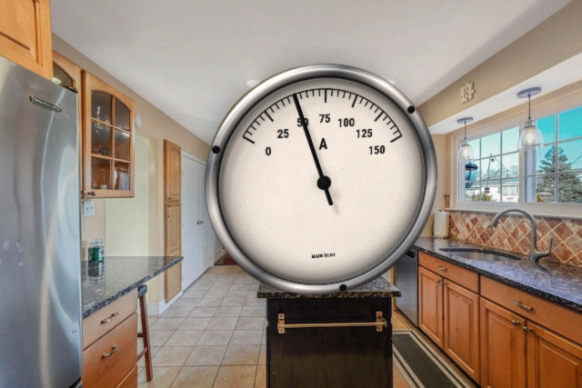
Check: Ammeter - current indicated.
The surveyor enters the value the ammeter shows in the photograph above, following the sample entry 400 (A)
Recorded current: 50 (A)
